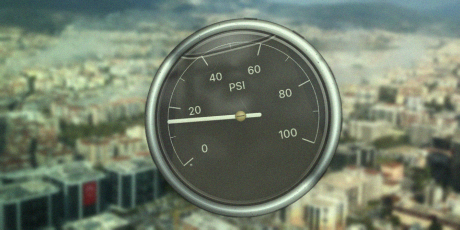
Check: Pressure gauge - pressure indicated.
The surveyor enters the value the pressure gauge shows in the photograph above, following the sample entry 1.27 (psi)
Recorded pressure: 15 (psi)
